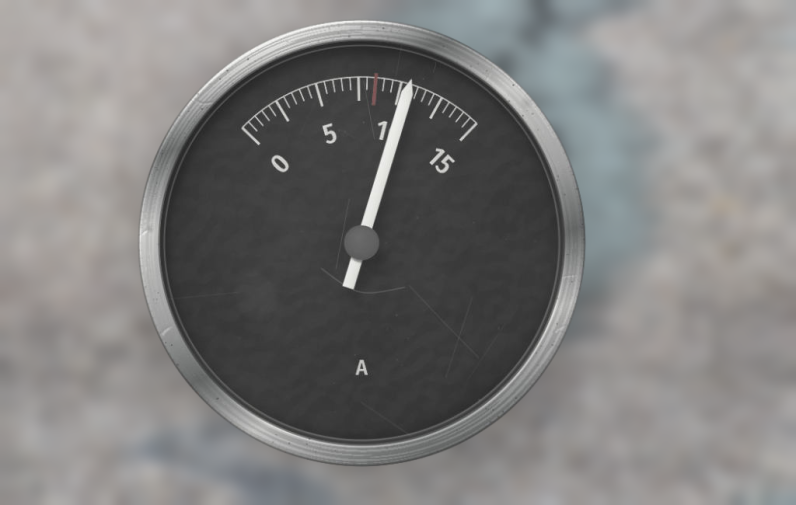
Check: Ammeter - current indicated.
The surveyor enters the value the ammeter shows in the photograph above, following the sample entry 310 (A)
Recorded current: 10.5 (A)
